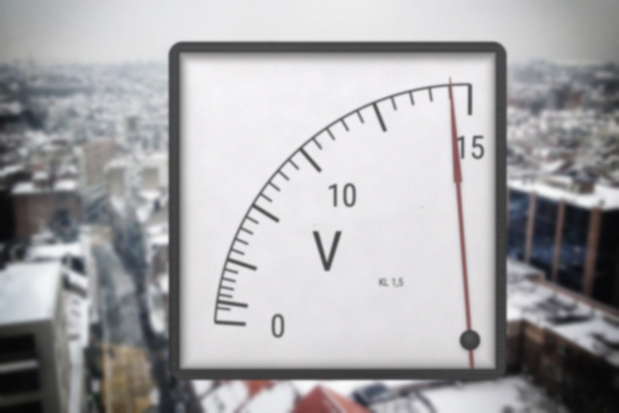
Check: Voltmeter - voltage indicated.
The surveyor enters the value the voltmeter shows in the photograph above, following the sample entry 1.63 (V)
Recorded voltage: 14.5 (V)
